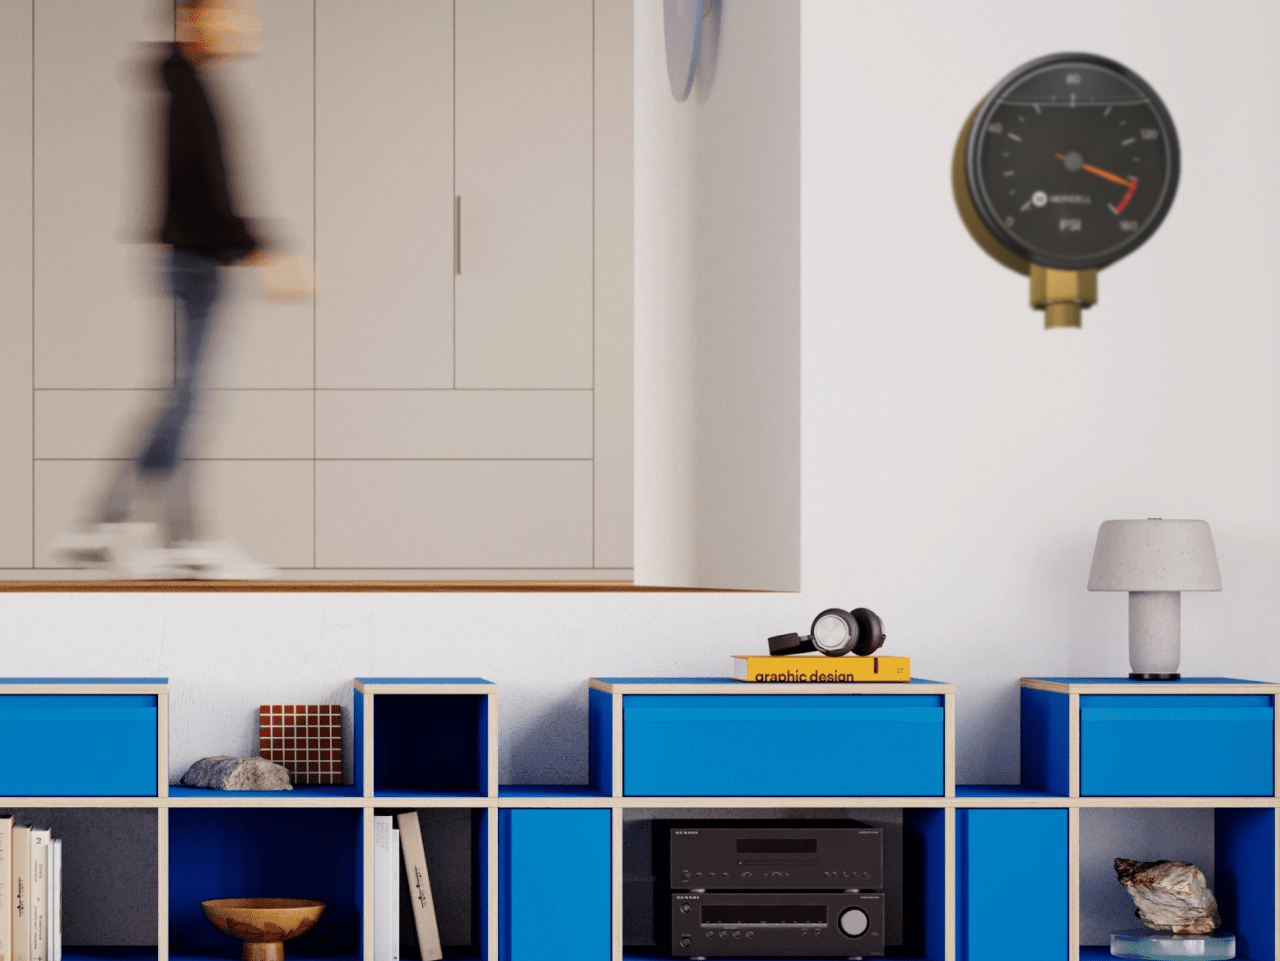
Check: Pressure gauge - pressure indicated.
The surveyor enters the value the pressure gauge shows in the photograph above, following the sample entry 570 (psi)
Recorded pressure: 145 (psi)
